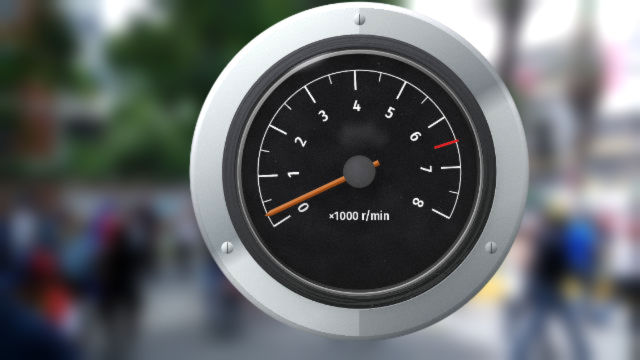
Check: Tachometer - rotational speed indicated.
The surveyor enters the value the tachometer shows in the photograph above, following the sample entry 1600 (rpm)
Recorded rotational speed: 250 (rpm)
